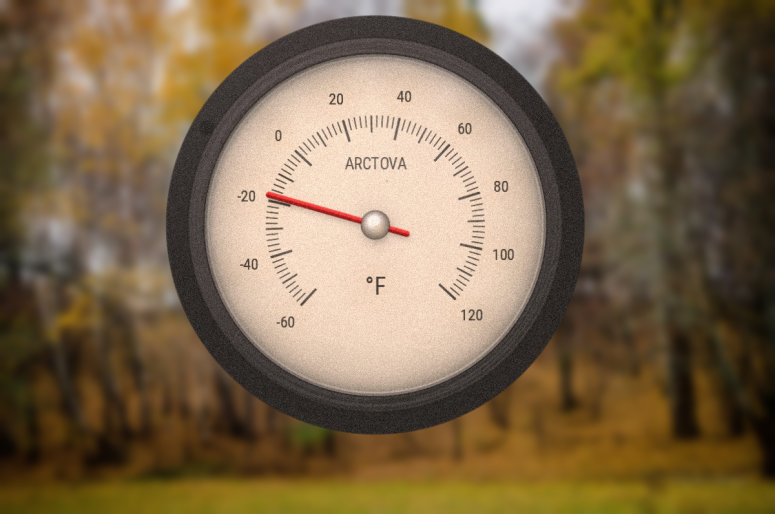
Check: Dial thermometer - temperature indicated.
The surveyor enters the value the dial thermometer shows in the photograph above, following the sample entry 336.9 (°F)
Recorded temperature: -18 (°F)
